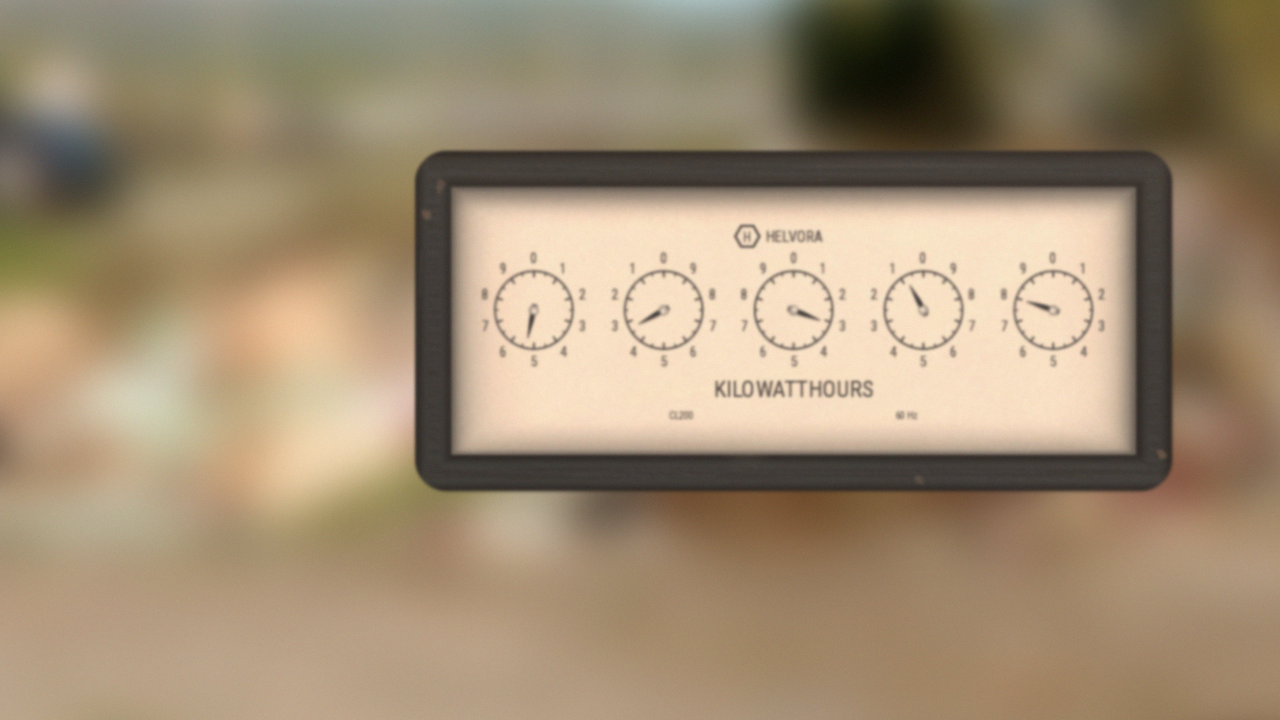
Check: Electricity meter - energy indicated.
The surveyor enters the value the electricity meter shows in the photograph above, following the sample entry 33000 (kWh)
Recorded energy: 53308 (kWh)
